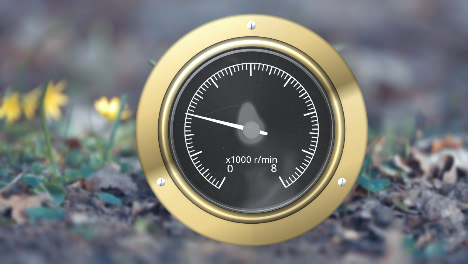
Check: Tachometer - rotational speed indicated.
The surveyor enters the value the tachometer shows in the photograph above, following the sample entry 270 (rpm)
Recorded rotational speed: 2000 (rpm)
